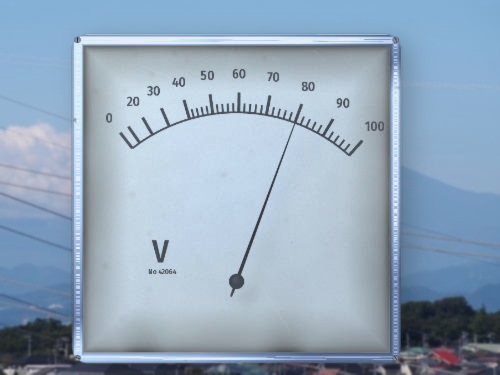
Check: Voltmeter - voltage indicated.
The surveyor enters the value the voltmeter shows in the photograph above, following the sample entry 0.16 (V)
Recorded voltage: 80 (V)
